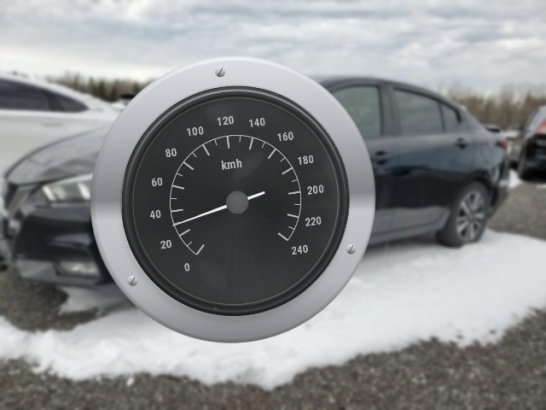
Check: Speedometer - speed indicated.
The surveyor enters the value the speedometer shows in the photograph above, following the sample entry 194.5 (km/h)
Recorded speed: 30 (km/h)
